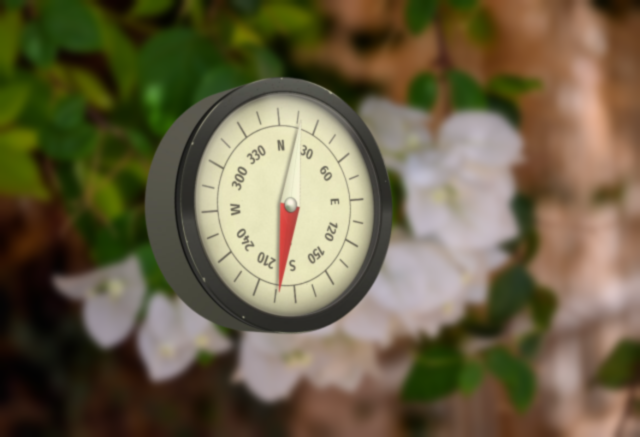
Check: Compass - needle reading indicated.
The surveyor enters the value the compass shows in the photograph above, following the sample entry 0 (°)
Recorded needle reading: 195 (°)
